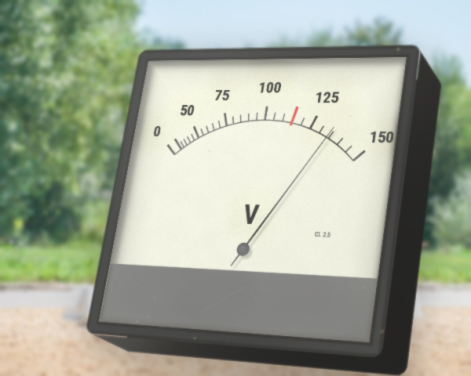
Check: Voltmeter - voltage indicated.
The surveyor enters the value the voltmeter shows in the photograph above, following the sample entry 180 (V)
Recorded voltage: 135 (V)
